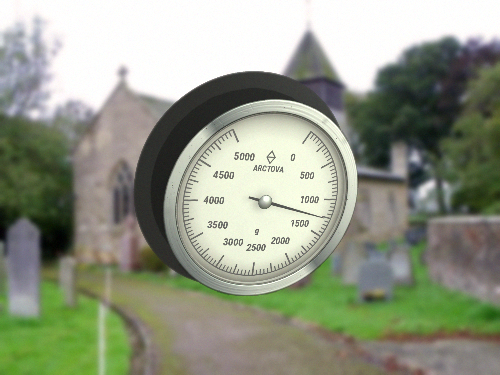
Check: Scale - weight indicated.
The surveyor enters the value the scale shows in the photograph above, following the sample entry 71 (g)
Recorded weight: 1250 (g)
